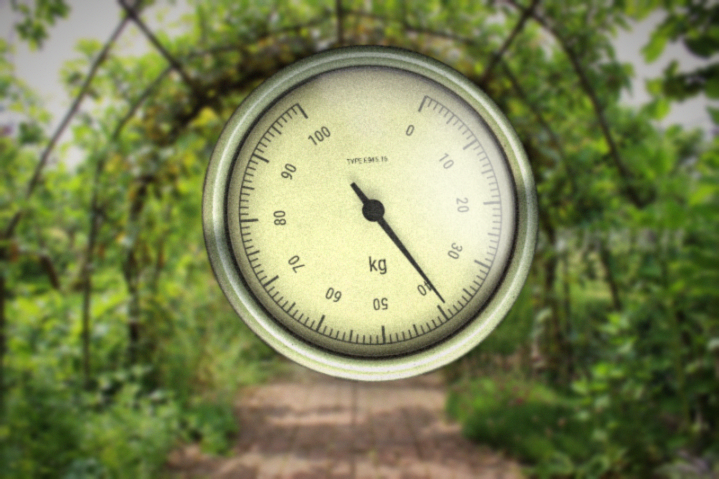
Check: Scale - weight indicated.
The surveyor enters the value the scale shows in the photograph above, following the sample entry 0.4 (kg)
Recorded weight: 39 (kg)
